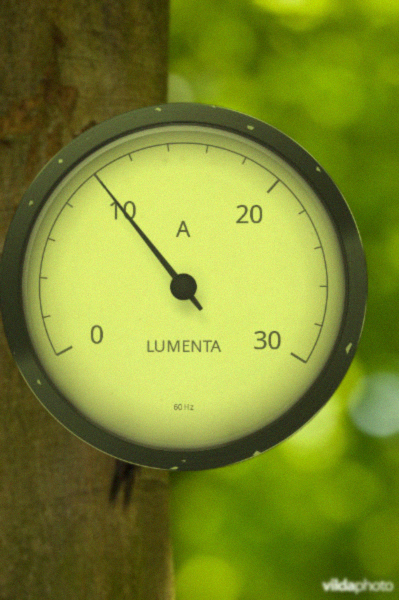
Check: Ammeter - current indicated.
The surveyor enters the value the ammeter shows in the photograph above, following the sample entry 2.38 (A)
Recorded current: 10 (A)
